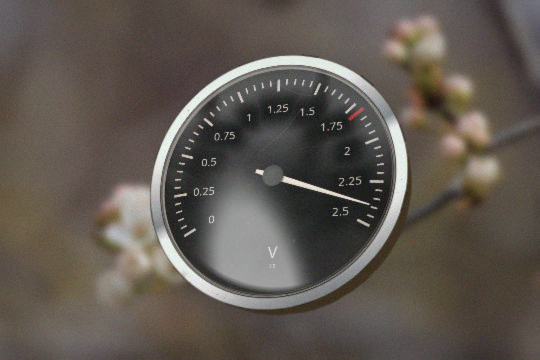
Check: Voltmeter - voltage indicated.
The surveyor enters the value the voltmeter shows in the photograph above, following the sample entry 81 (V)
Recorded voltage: 2.4 (V)
